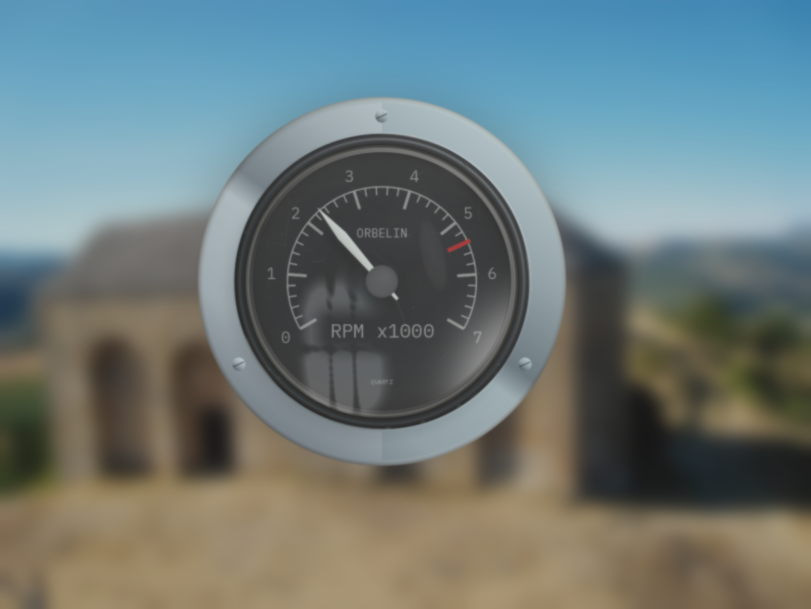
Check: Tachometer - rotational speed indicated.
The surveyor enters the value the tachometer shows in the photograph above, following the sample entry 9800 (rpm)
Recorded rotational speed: 2300 (rpm)
